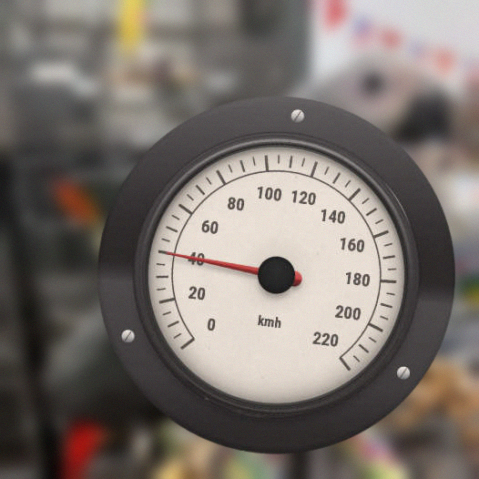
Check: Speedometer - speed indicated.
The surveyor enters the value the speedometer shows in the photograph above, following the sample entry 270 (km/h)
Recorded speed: 40 (km/h)
